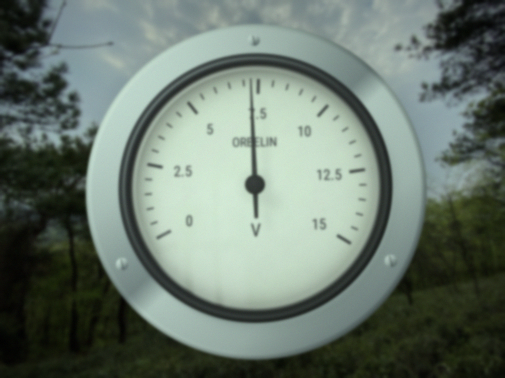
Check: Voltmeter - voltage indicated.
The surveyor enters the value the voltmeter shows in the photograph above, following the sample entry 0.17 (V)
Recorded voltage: 7.25 (V)
